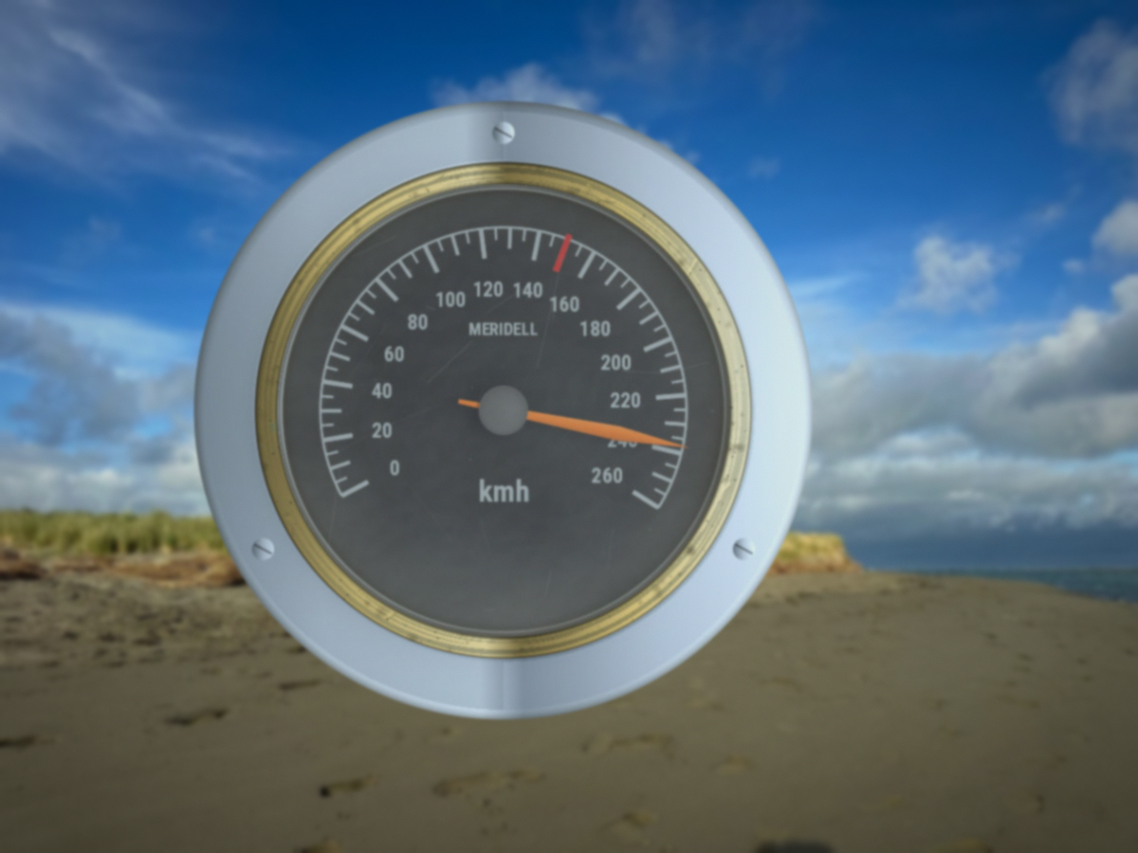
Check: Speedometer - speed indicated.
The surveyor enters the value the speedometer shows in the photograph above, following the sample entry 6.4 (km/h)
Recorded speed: 237.5 (km/h)
